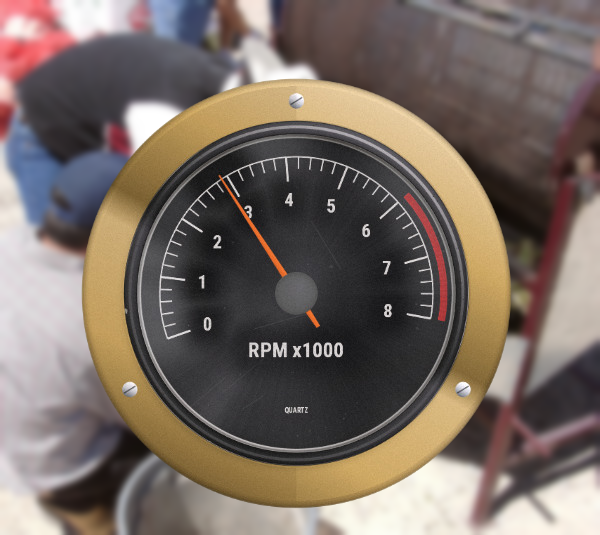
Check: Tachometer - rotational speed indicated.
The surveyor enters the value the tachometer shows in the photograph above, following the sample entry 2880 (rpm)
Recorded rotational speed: 2900 (rpm)
